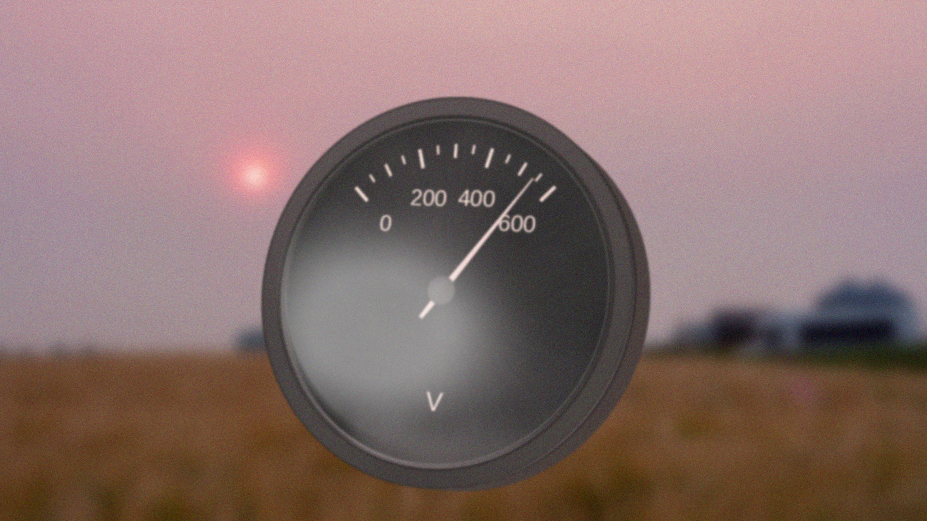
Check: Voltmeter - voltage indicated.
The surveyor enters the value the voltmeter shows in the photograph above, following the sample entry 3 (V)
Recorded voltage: 550 (V)
